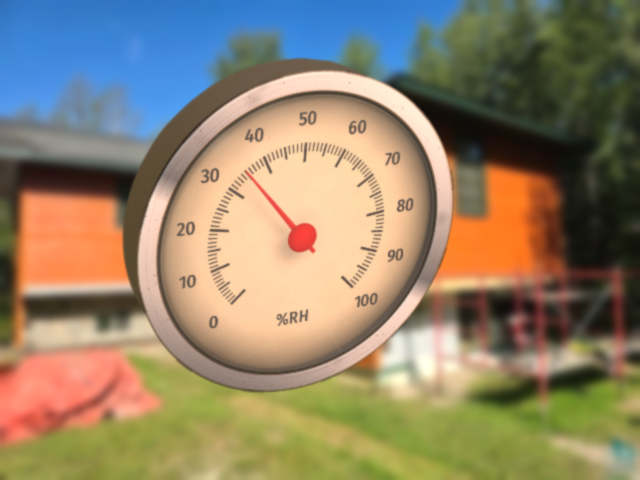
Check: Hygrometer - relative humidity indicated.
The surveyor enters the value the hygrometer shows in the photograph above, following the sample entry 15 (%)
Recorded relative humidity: 35 (%)
